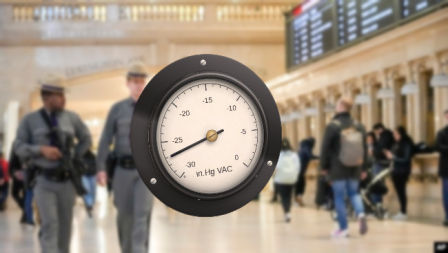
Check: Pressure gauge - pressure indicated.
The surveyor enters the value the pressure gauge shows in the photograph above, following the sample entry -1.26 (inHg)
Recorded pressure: -27 (inHg)
